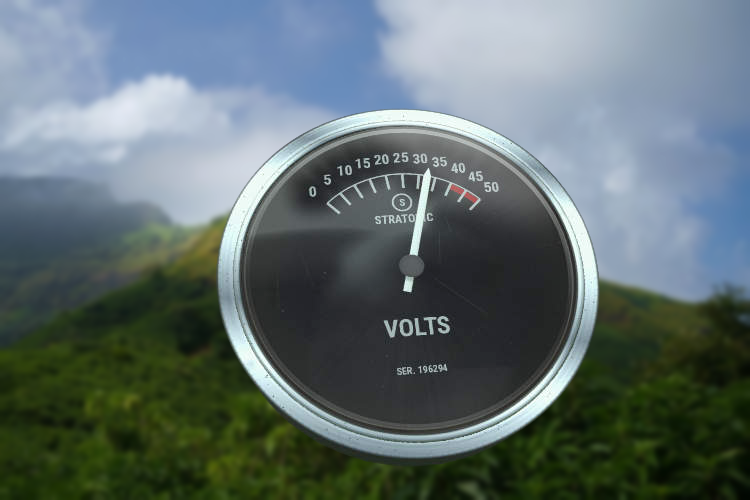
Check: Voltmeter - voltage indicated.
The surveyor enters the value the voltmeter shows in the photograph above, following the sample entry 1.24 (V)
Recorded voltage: 32.5 (V)
